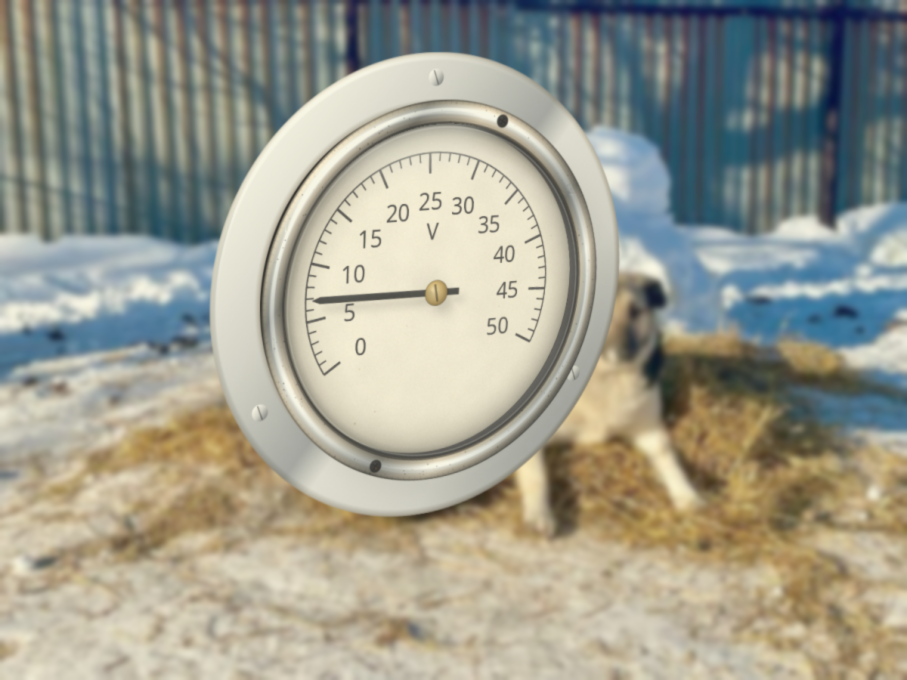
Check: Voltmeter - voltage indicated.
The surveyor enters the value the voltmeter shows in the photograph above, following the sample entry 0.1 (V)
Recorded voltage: 7 (V)
